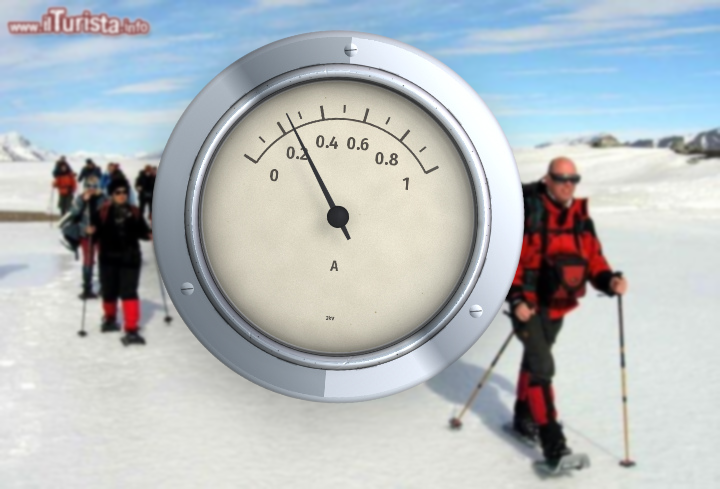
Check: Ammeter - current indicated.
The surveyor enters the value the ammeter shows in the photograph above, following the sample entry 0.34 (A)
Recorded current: 0.25 (A)
